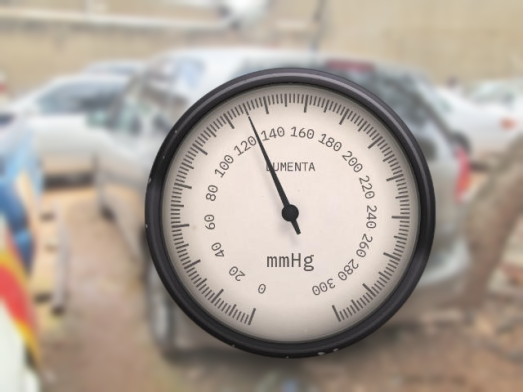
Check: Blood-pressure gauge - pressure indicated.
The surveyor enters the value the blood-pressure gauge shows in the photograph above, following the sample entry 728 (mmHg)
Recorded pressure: 130 (mmHg)
